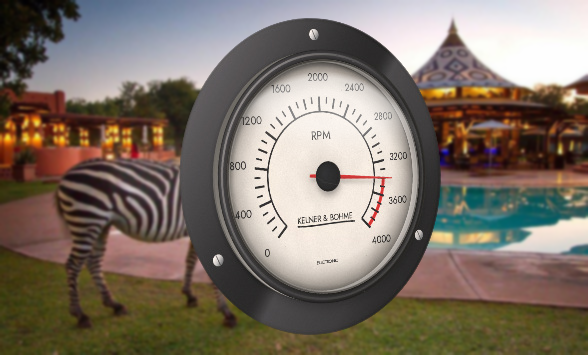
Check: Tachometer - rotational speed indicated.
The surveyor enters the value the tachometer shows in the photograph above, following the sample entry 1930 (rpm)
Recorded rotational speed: 3400 (rpm)
